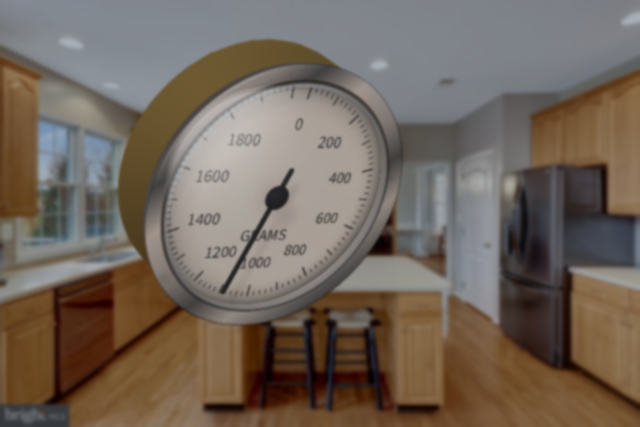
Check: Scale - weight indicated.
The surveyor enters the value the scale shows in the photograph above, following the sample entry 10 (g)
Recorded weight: 1100 (g)
